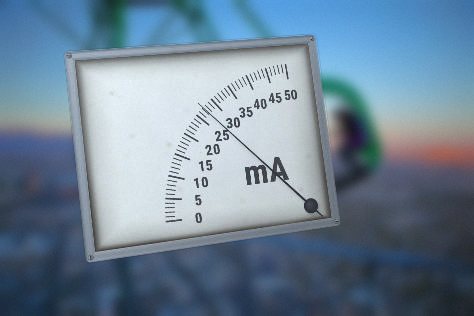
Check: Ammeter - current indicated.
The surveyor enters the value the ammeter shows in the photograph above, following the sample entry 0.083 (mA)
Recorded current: 27 (mA)
